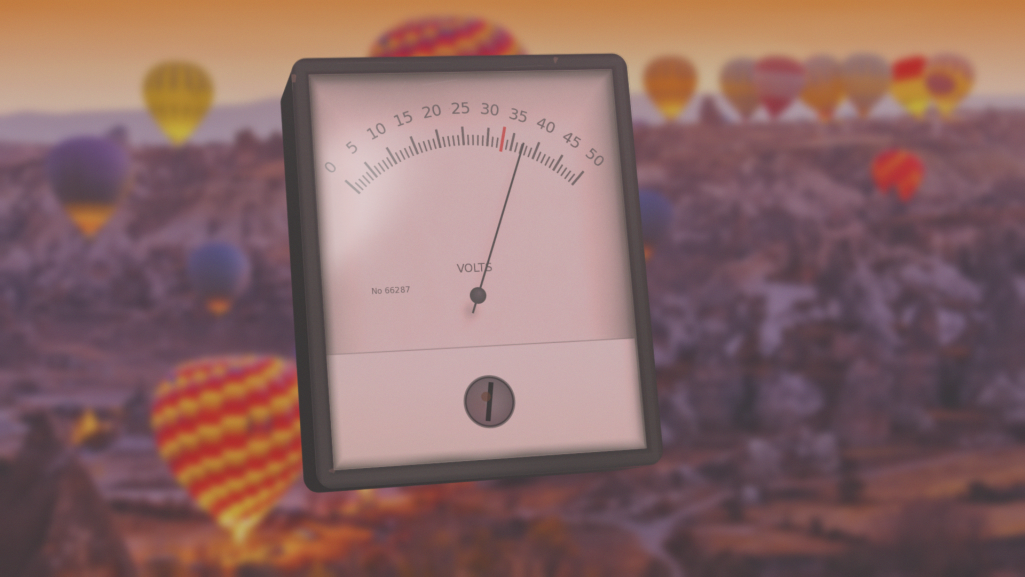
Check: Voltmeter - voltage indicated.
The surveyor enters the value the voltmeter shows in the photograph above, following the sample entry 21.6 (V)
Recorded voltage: 37 (V)
